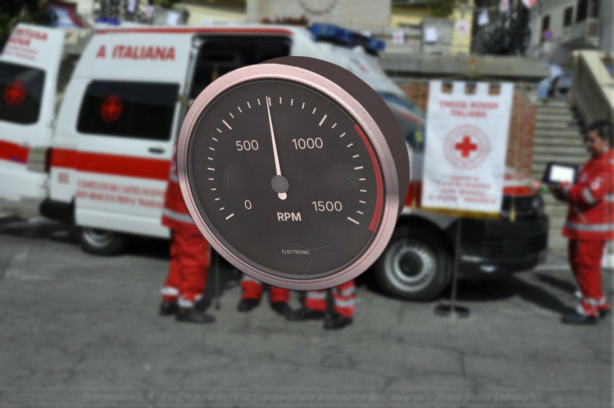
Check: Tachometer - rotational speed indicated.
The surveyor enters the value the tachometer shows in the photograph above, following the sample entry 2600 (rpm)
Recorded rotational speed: 750 (rpm)
